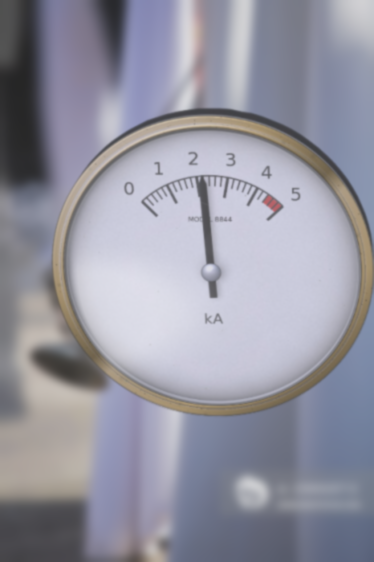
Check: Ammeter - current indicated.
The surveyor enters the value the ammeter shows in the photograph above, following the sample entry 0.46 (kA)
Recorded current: 2.2 (kA)
